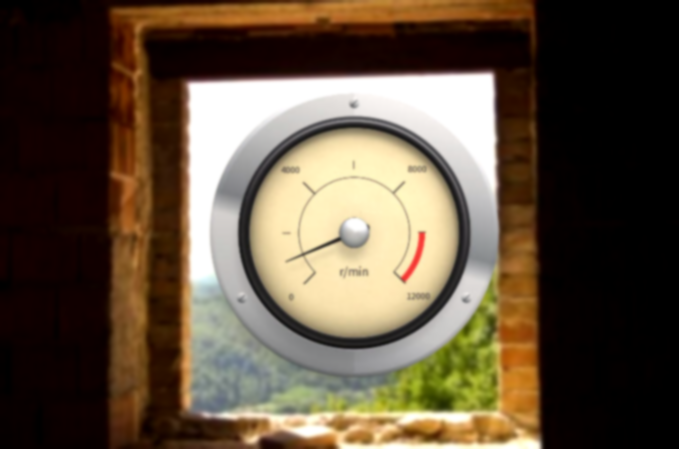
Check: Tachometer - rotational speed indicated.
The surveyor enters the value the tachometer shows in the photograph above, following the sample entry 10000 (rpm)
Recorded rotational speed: 1000 (rpm)
